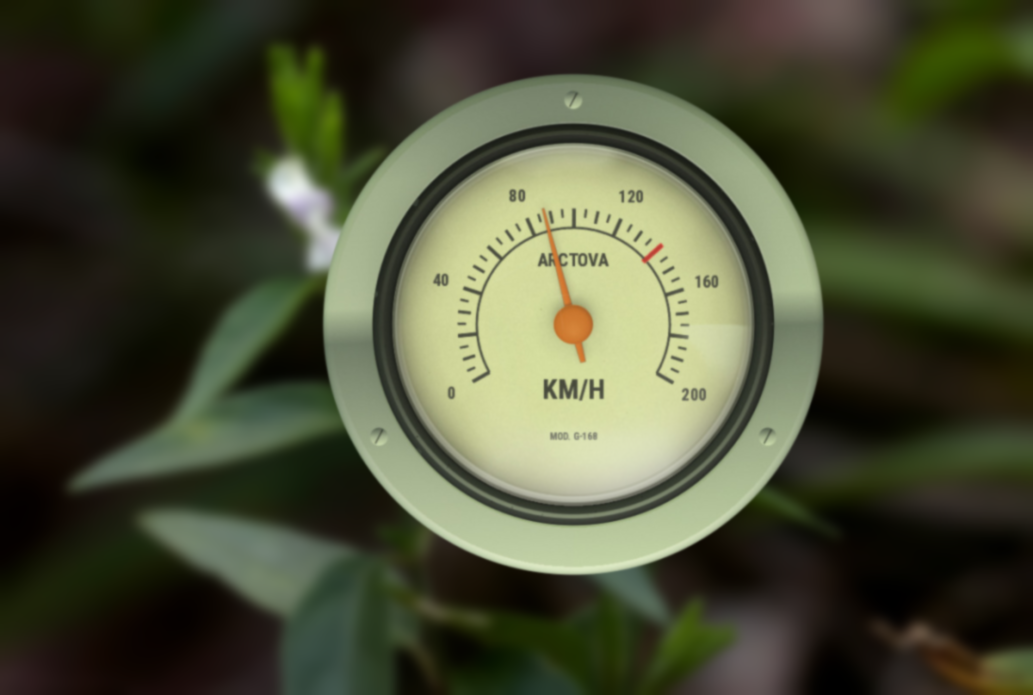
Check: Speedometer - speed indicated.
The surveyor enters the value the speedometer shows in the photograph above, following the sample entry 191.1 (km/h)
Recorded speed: 87.5 (km/h)
